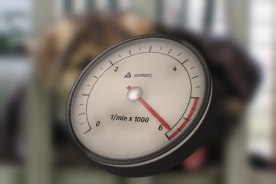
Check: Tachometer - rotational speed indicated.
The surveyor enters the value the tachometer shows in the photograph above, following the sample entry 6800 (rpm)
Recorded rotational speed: 5875 (rpm)
